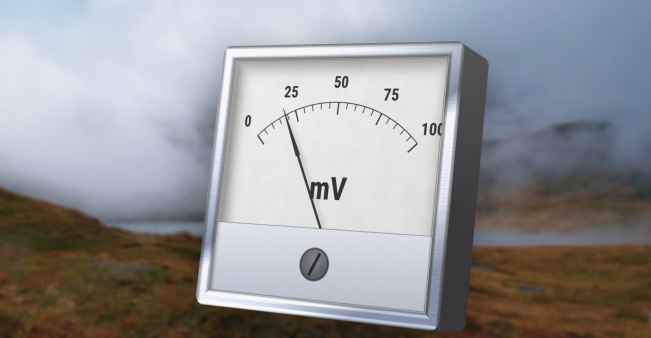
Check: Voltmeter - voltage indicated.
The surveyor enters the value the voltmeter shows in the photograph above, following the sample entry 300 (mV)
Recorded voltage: 20 (mV)
